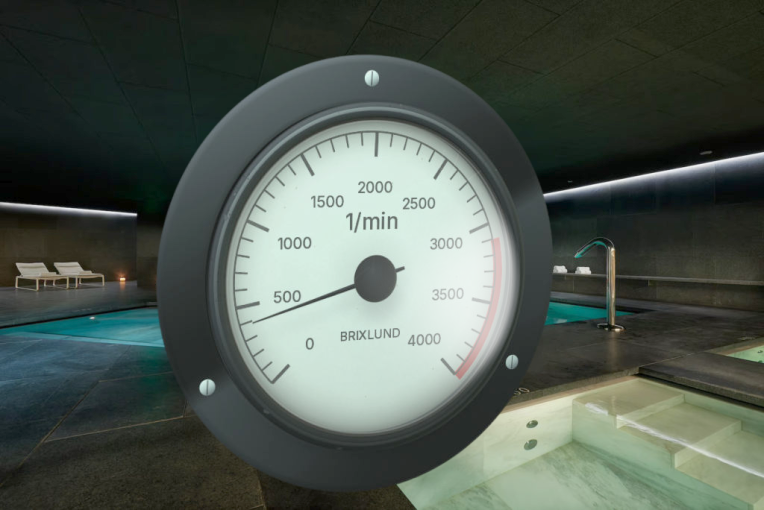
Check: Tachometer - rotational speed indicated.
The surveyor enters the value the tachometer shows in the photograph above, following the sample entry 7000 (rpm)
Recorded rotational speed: 400 (rpm)
